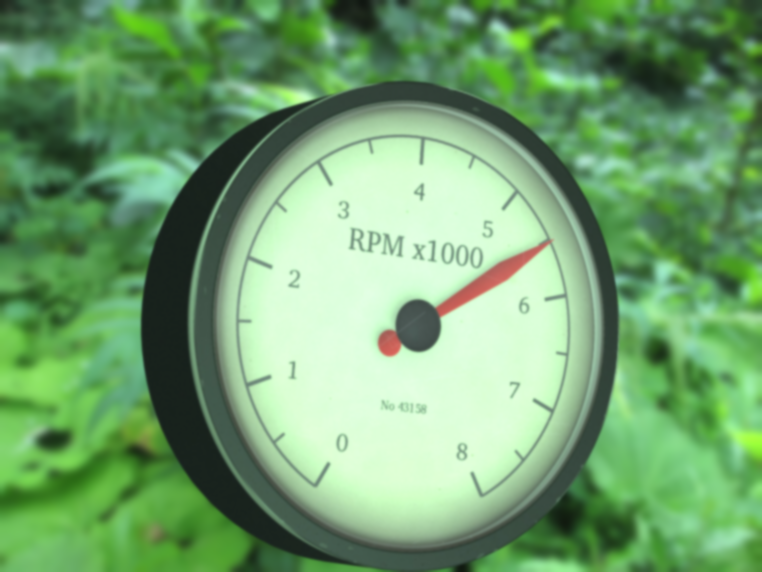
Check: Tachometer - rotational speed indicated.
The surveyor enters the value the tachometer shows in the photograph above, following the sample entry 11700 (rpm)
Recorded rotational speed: 5500 (rpm)
